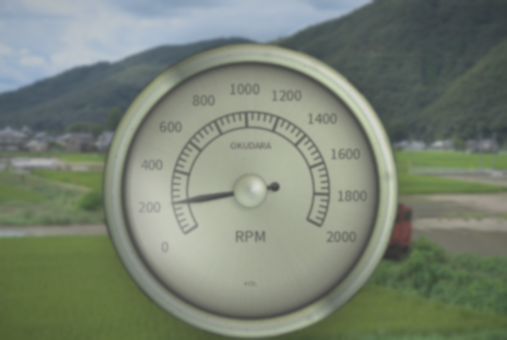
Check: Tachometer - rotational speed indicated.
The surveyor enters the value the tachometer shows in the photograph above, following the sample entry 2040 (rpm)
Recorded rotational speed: 200 (rpm)
